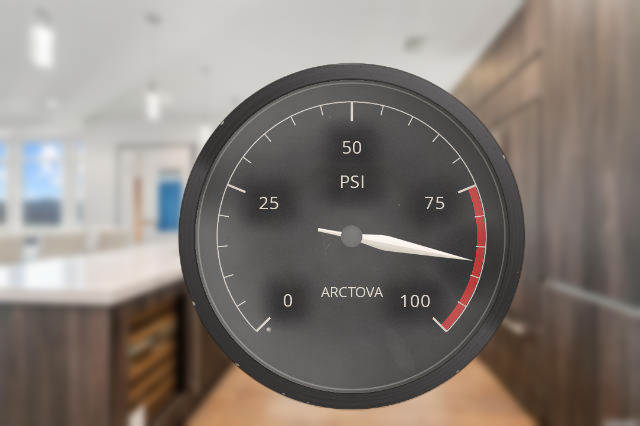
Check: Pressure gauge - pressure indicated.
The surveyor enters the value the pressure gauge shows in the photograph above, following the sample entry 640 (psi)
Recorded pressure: 87.5 (psi)
